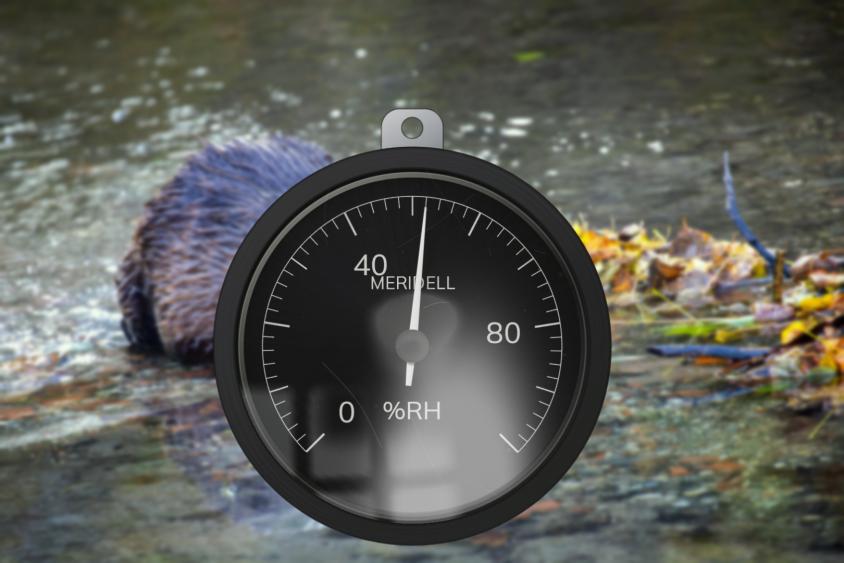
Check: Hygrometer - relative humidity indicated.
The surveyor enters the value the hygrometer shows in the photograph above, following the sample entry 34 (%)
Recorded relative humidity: 52 (%)
